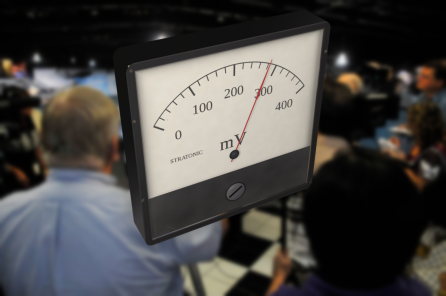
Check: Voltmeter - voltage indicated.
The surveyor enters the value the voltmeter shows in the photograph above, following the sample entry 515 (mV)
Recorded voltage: 280 (mV)
